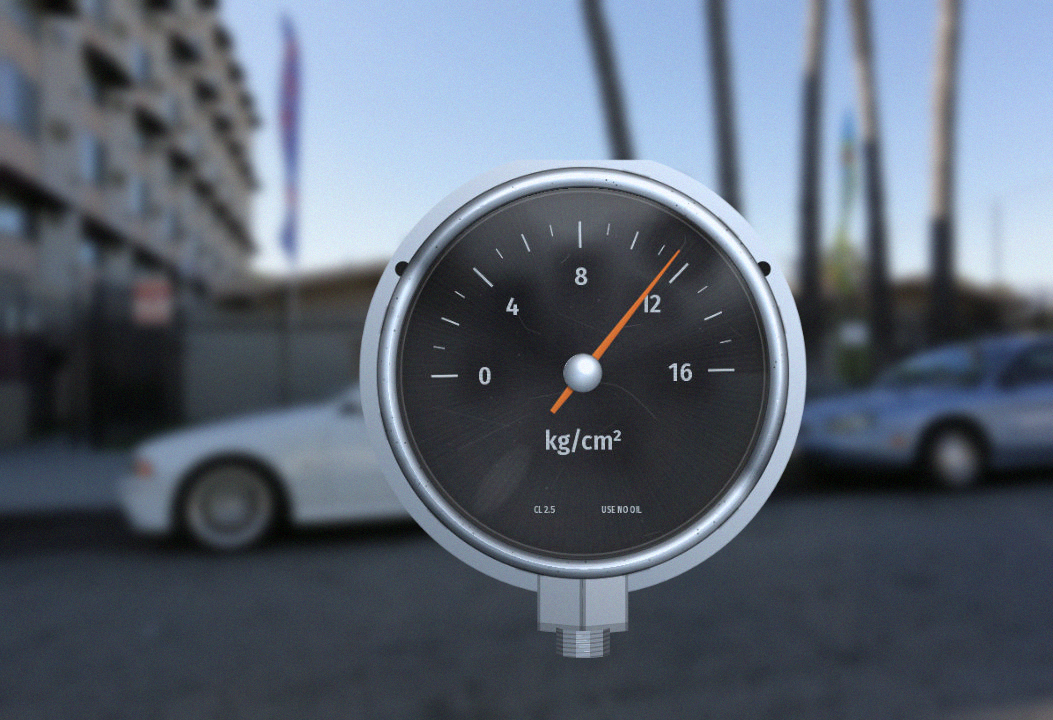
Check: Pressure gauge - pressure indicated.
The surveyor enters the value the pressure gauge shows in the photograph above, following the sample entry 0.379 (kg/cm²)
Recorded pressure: 11.5 (kg/cm²)
